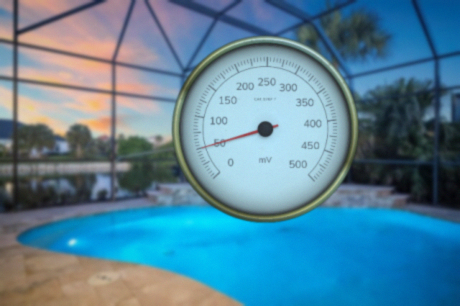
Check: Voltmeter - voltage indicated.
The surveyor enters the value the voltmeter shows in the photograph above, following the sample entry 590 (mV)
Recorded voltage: 50 (mV)
